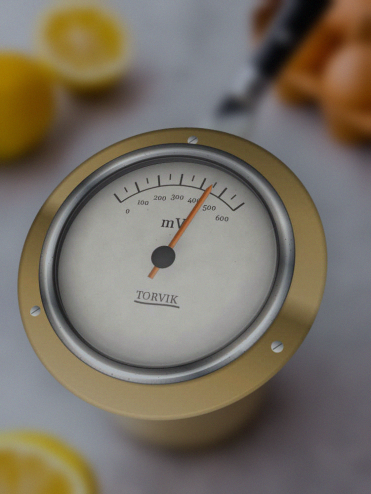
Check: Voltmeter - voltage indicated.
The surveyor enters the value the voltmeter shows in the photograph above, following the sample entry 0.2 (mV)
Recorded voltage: 450 (mV)
